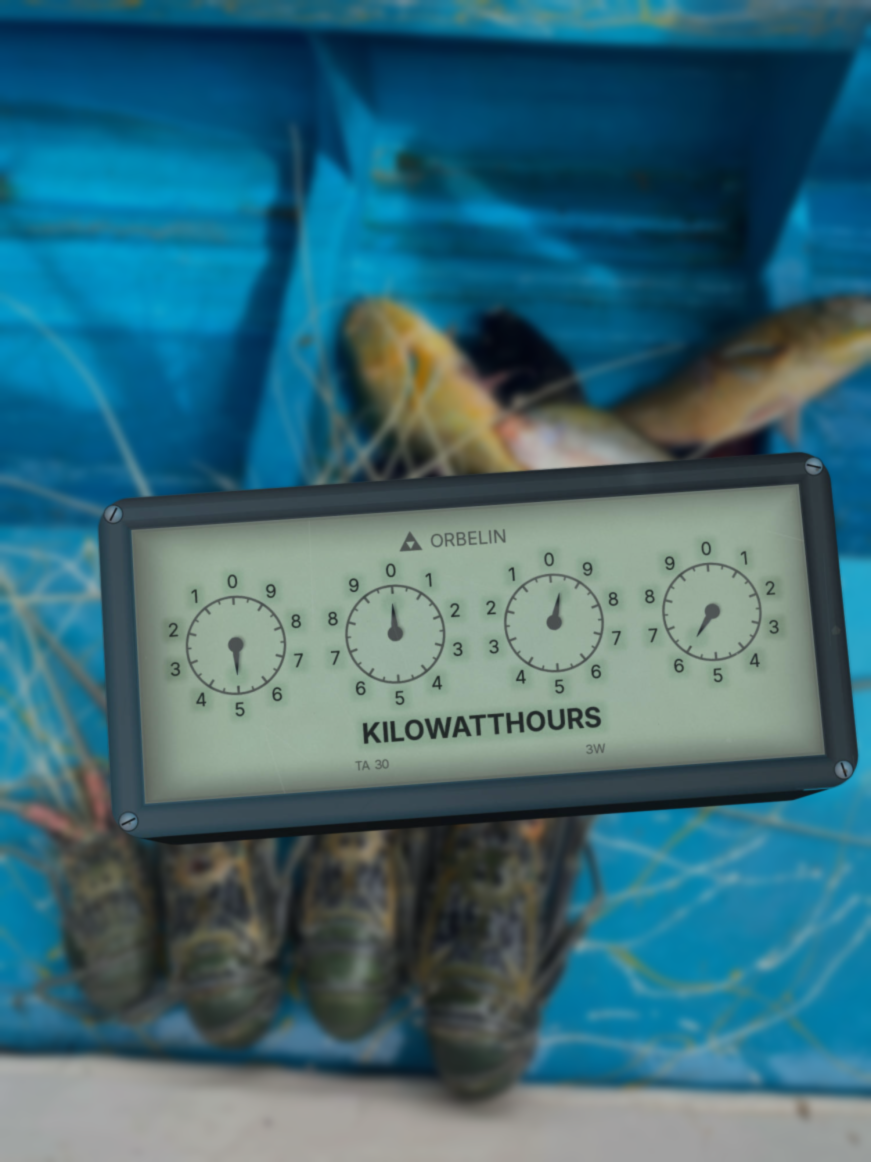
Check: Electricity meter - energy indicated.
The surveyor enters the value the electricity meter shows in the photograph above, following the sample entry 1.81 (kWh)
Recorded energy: 4996 (kWh)
